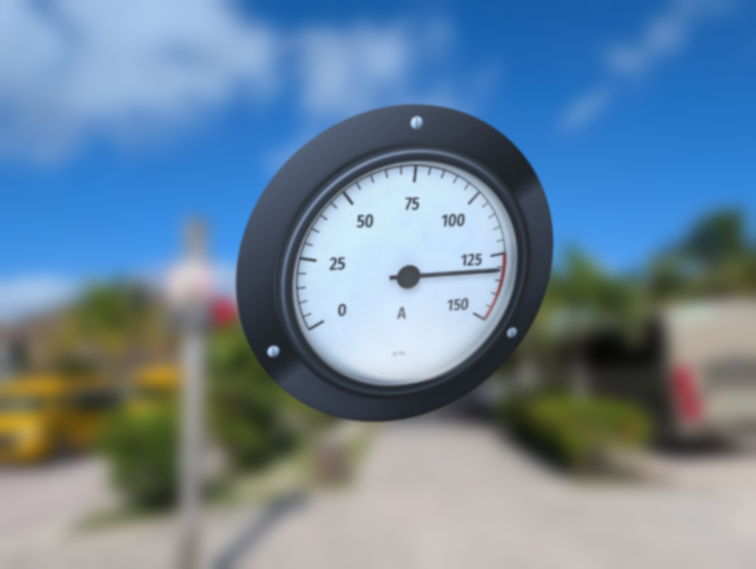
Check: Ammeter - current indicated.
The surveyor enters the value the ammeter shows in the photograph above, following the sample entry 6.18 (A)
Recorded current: 130 (A)
